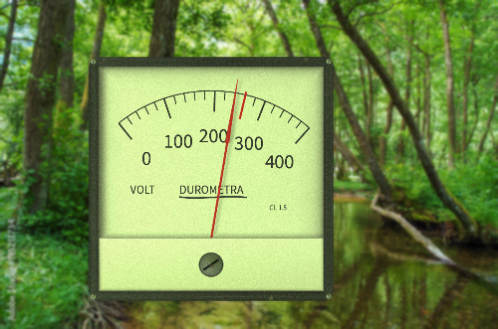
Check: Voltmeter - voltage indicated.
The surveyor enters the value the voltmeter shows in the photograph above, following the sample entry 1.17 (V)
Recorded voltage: 240 (V)
